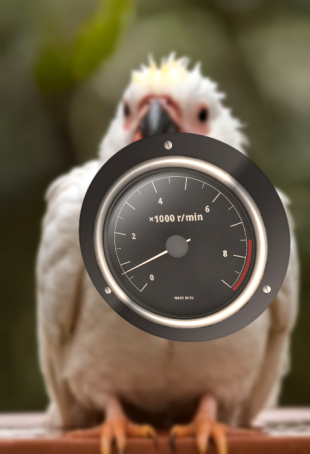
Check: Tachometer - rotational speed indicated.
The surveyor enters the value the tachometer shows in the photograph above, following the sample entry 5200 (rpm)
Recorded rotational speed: 750 (rpm)
